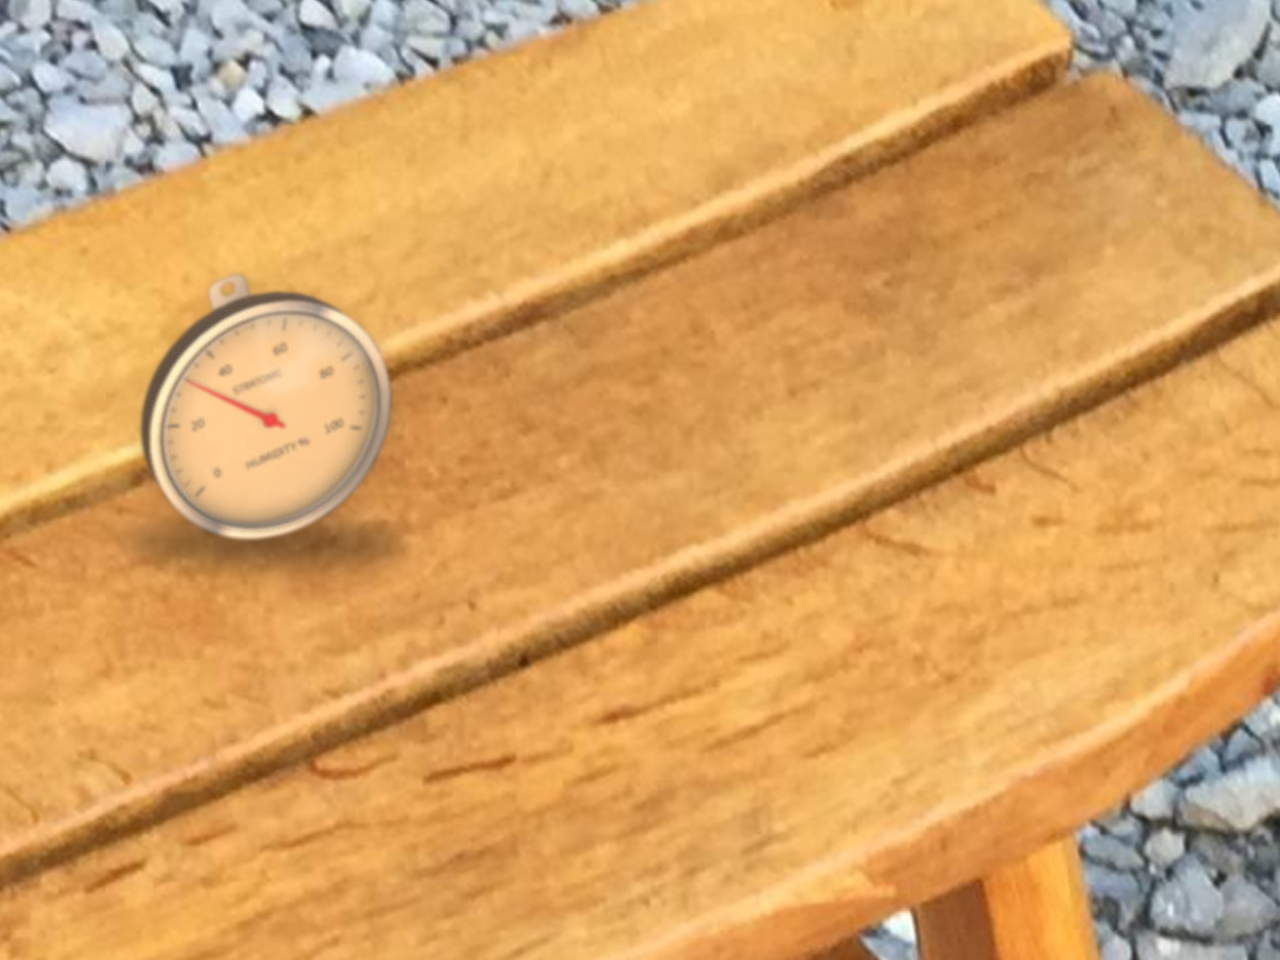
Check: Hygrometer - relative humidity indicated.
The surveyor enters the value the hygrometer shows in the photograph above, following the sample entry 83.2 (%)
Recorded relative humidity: 32 (%)
